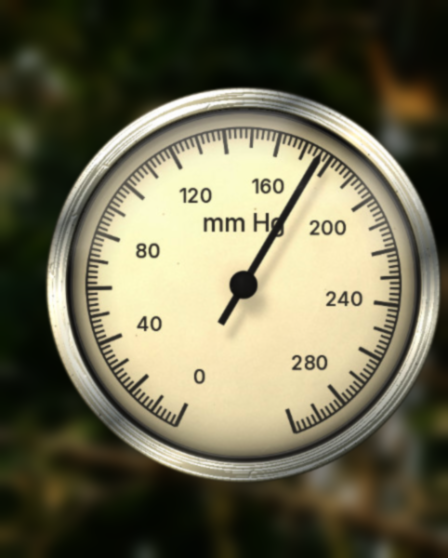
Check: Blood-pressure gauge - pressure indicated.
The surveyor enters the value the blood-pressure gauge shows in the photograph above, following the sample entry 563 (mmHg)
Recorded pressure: 176 (mmHg)
